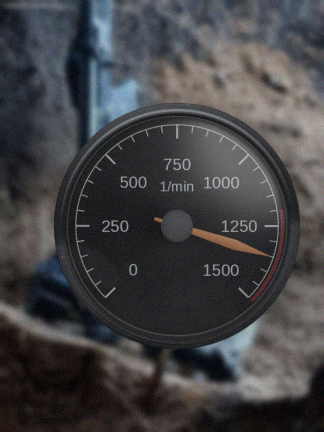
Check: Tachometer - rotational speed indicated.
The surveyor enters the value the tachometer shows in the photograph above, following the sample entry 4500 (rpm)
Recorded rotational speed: 1350 (rpm)
